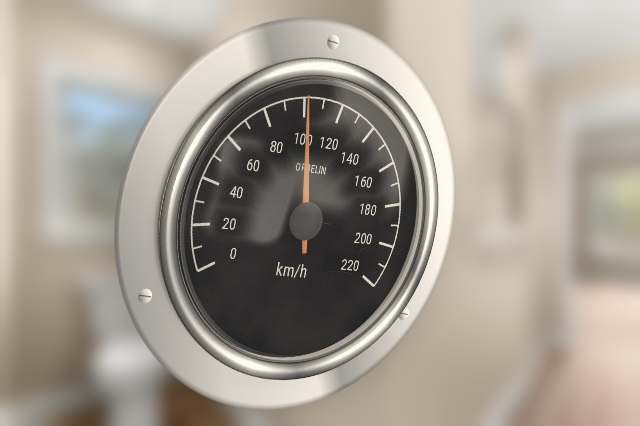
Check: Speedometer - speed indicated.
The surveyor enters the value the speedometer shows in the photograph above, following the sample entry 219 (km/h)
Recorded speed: 100 (km/h)
